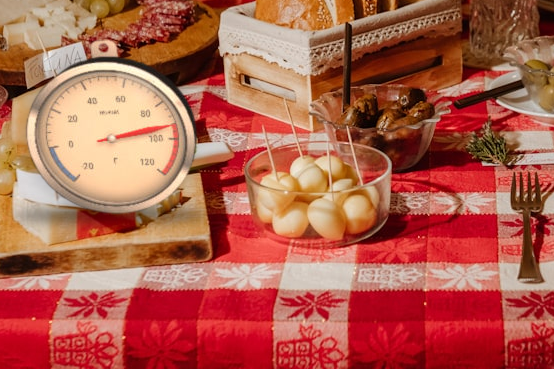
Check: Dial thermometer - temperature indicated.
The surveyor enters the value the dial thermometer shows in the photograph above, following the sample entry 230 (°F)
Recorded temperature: 92 (°F)
